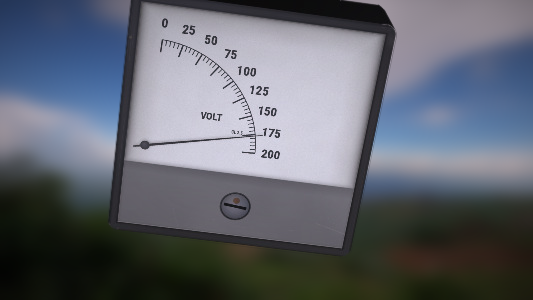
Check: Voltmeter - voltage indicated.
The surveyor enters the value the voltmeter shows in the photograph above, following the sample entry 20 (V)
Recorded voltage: 175 (V)
